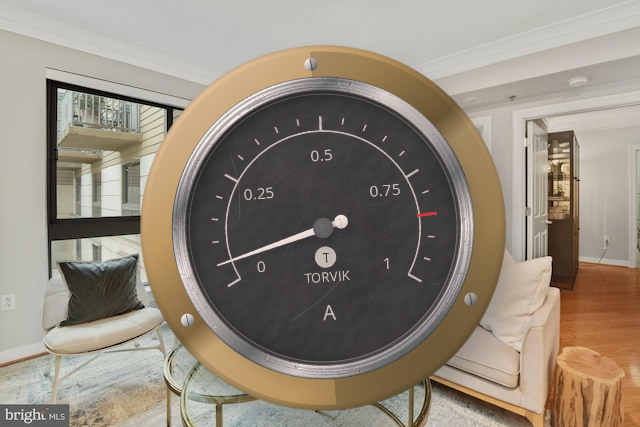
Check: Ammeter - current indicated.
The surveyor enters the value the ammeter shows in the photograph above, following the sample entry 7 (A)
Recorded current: 0.05 (A)
